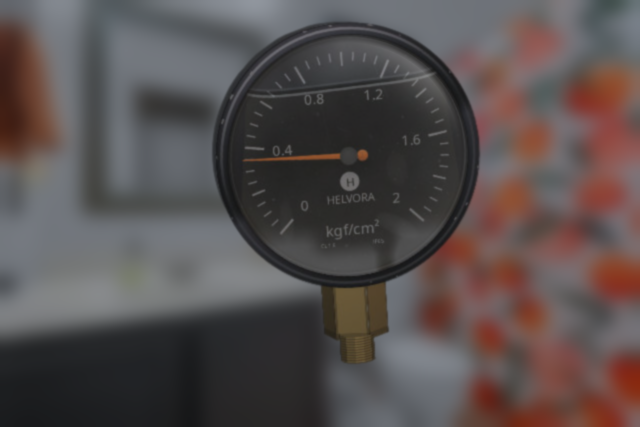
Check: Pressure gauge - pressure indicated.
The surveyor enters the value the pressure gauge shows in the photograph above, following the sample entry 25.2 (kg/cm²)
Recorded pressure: 0.35 (kg/cm²)
